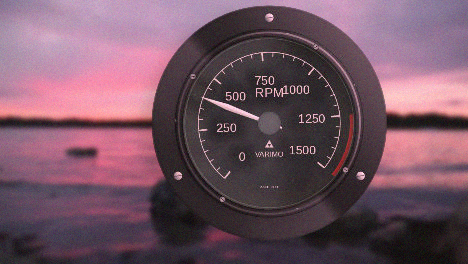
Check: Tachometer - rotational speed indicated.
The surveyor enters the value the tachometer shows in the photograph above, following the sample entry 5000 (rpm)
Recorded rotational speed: 400 (rpm)
